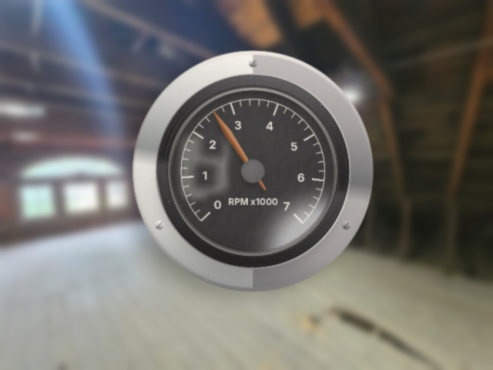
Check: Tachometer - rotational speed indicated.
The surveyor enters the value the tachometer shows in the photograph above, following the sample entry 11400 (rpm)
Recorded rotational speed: 2600 (rpm)
